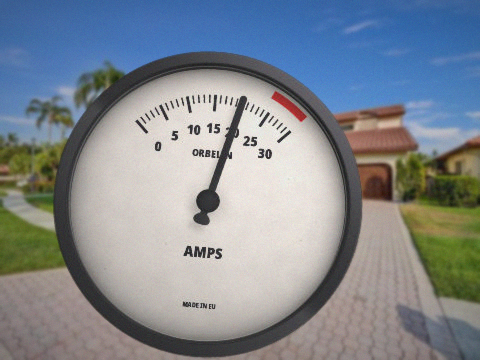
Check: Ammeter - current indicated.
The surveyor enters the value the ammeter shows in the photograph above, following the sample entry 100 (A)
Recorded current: 20 (A)
